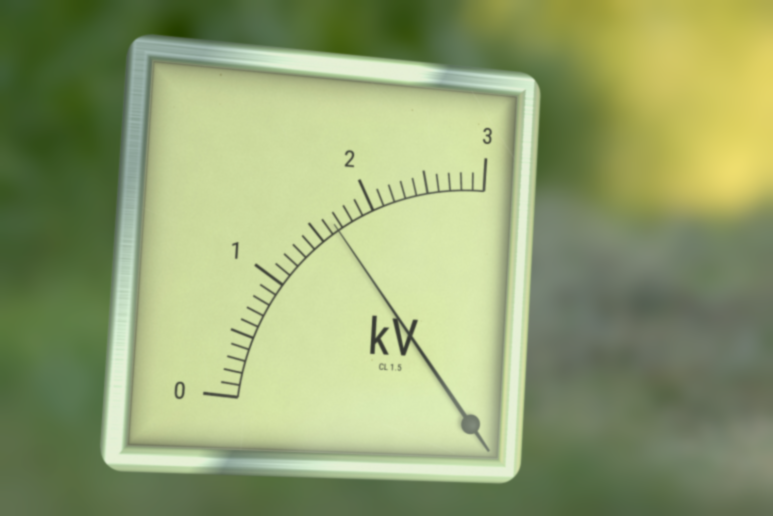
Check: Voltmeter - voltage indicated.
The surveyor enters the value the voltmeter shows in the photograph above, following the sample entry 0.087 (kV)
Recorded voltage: 1.65 (kV)
